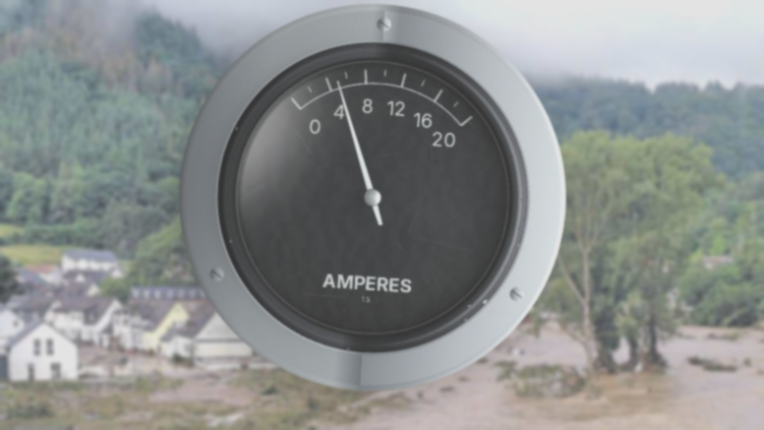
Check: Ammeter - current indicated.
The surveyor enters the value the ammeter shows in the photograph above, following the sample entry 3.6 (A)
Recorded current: 5 (A)
